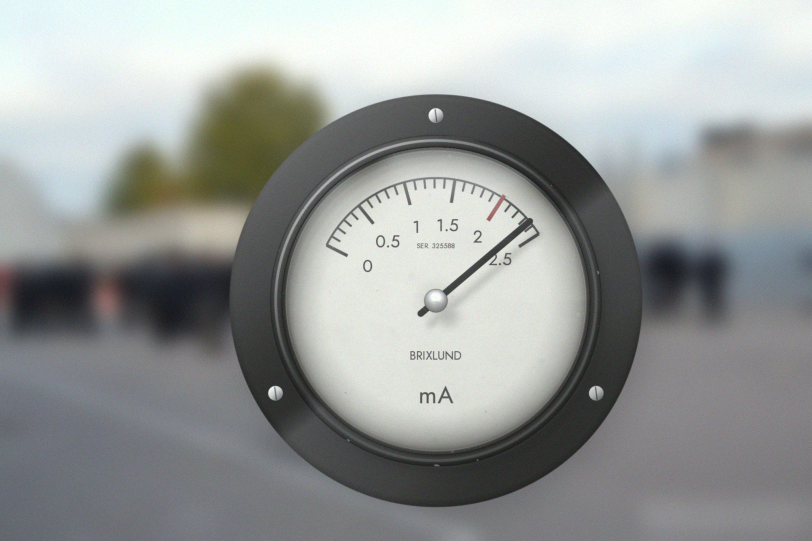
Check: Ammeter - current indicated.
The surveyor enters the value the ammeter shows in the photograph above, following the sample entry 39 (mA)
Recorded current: 2.35 (mA)
